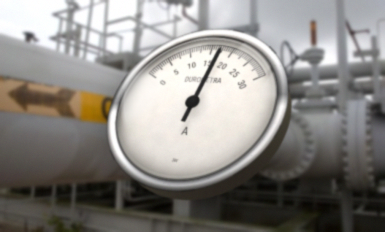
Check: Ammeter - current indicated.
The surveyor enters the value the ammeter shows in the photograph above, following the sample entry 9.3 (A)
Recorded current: 17.5 (A)
